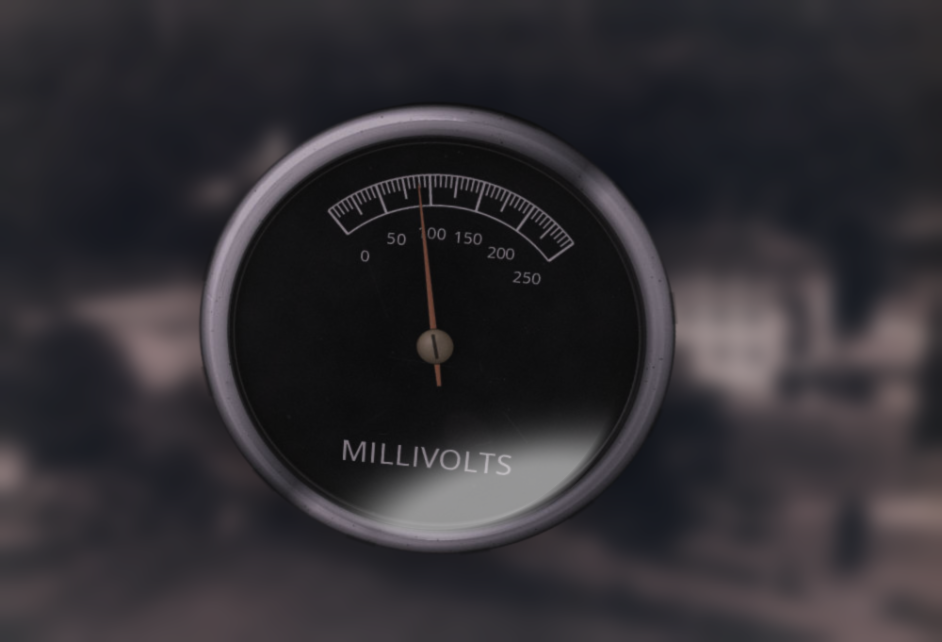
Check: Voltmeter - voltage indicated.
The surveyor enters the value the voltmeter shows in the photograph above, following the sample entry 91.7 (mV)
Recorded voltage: 90 (mV)
